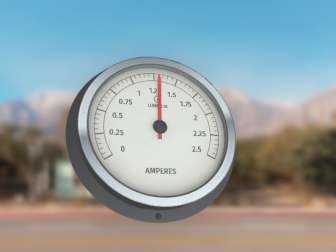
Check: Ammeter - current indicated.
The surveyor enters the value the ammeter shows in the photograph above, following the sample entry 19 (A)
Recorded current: 1.3 (A)
